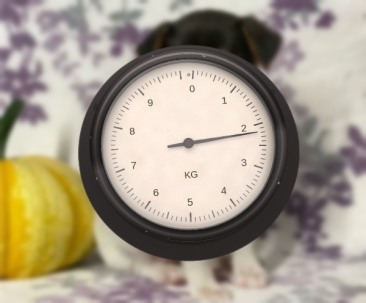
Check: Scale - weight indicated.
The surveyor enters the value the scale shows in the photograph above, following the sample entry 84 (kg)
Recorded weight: 2.2 (kg)
